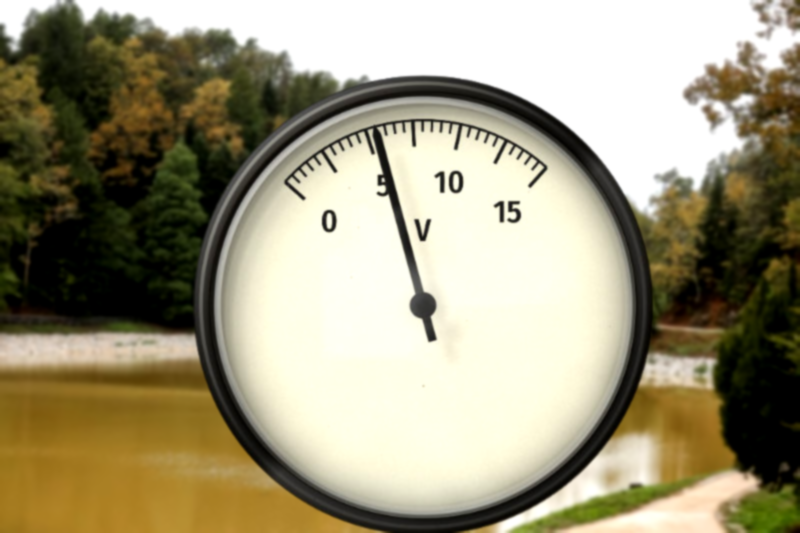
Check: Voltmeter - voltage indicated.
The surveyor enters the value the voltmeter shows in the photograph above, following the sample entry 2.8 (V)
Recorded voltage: 5.5 (V)
